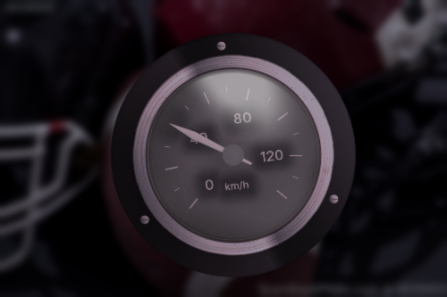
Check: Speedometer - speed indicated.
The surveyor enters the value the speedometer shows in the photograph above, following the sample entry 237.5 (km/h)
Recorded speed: 40 (km/h)
